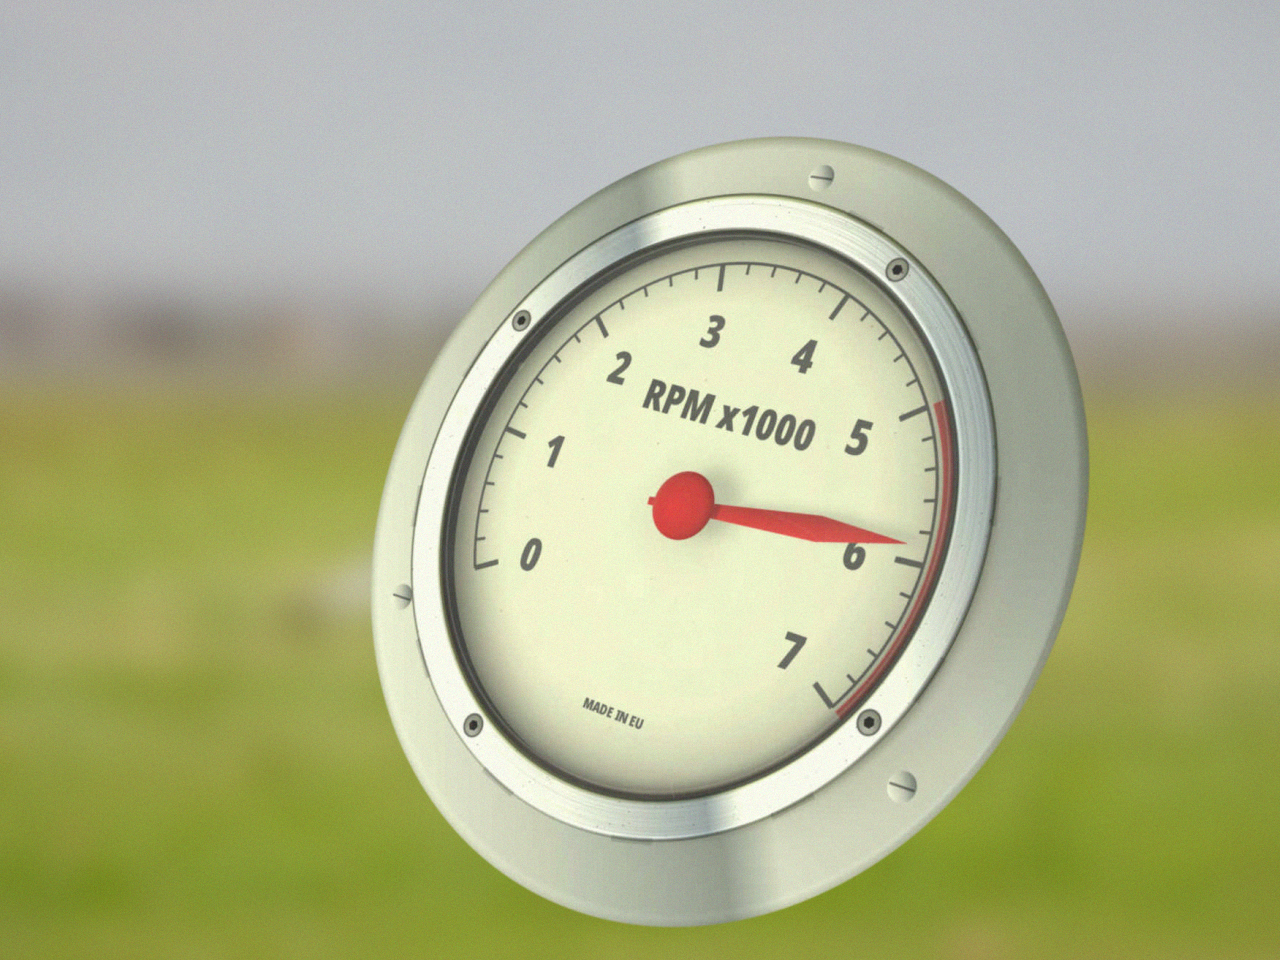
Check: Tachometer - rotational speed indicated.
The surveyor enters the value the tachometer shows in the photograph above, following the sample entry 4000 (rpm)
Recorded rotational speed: 5900 (rpm)
